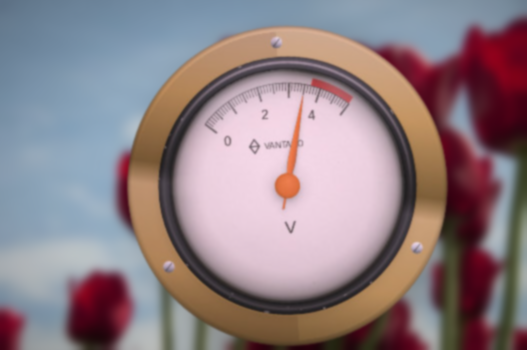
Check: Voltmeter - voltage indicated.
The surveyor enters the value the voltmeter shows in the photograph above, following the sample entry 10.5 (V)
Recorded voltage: 3.5 (V)
